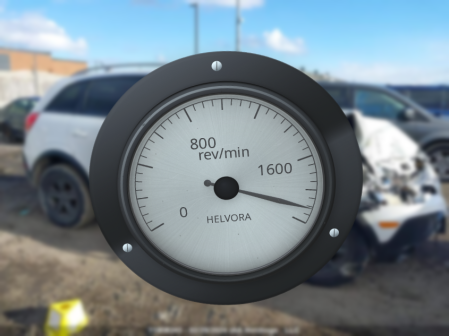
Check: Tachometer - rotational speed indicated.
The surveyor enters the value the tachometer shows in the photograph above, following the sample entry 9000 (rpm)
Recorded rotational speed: 1900 (rpm)
